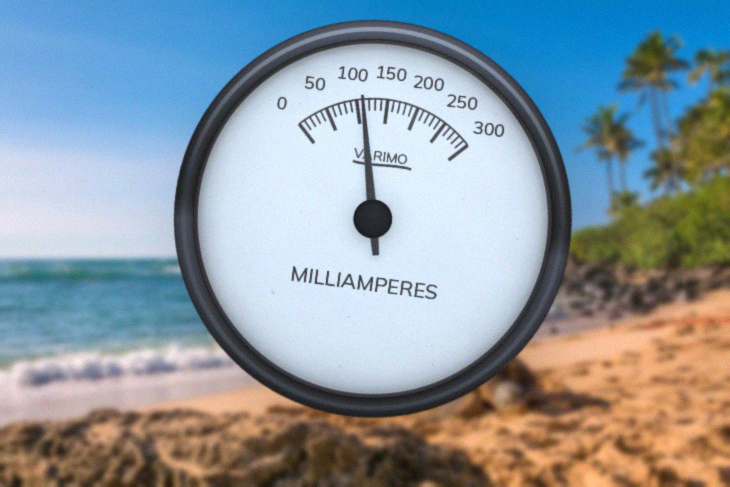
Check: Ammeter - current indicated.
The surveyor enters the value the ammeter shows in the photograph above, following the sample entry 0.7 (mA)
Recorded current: 110 (mA)
